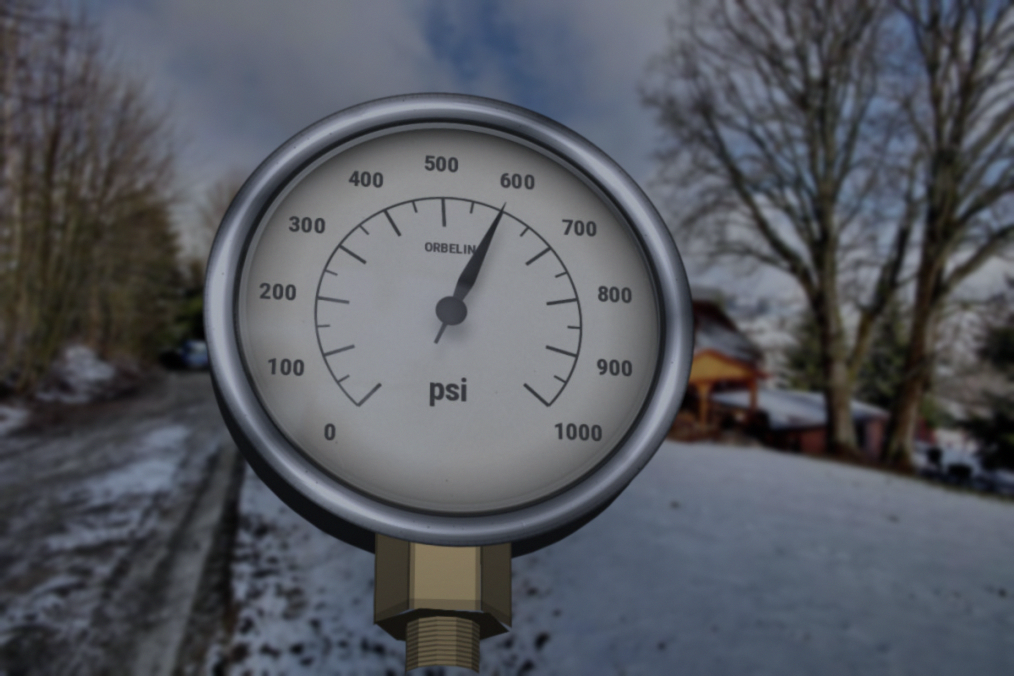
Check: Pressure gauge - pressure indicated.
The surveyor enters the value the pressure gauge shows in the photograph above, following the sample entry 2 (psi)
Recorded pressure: 600 (psi)
